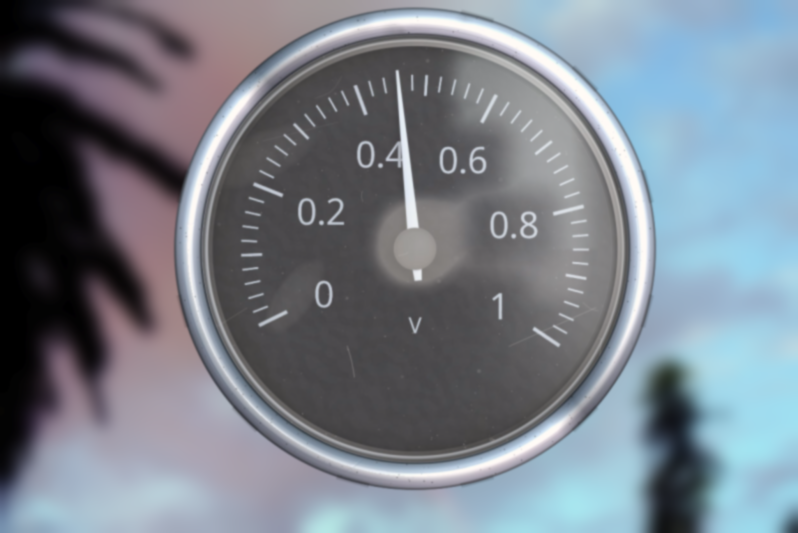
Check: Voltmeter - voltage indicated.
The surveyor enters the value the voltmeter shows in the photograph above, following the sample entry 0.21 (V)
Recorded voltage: 0.46 (V)
